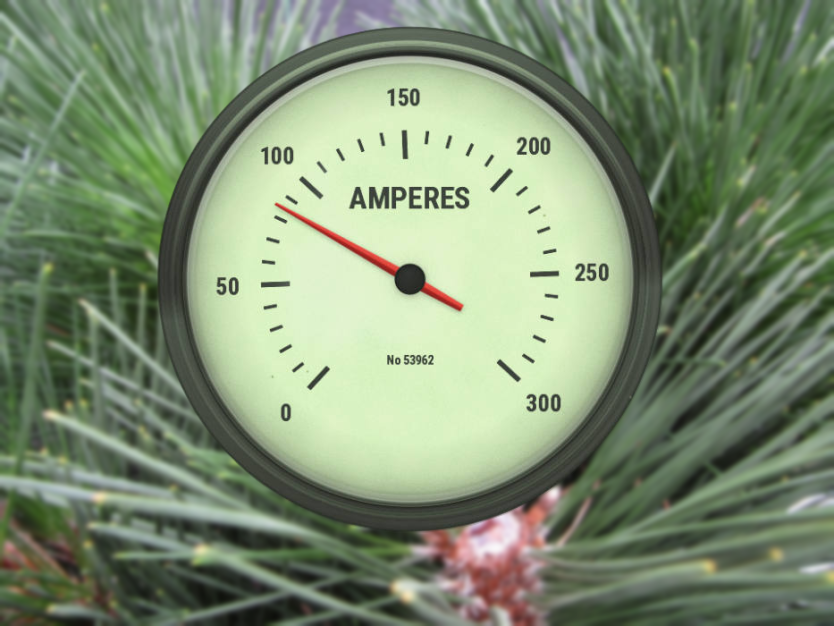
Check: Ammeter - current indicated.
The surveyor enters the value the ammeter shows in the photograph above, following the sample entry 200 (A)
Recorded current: 85 (A)
